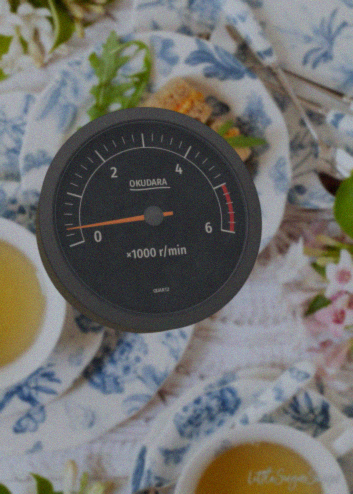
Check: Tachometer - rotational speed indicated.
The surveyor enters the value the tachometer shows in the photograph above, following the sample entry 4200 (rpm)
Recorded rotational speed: 300 (rpm)
